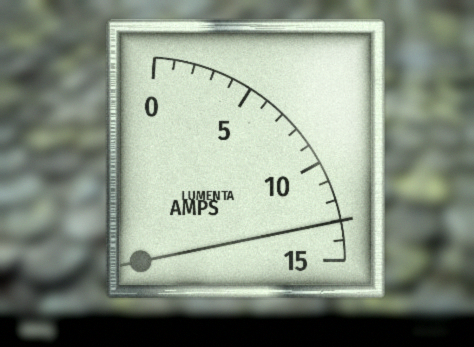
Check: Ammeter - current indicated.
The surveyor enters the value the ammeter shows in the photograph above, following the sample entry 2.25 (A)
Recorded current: 13 (A)
